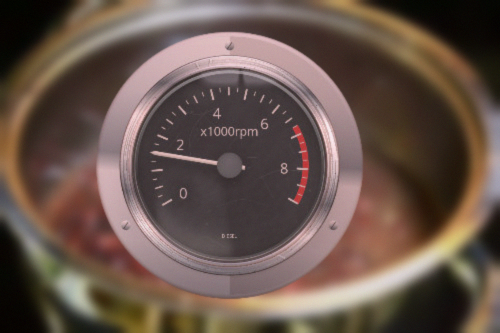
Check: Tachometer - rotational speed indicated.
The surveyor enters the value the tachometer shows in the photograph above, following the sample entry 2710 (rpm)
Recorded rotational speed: 1500 (rpm)
